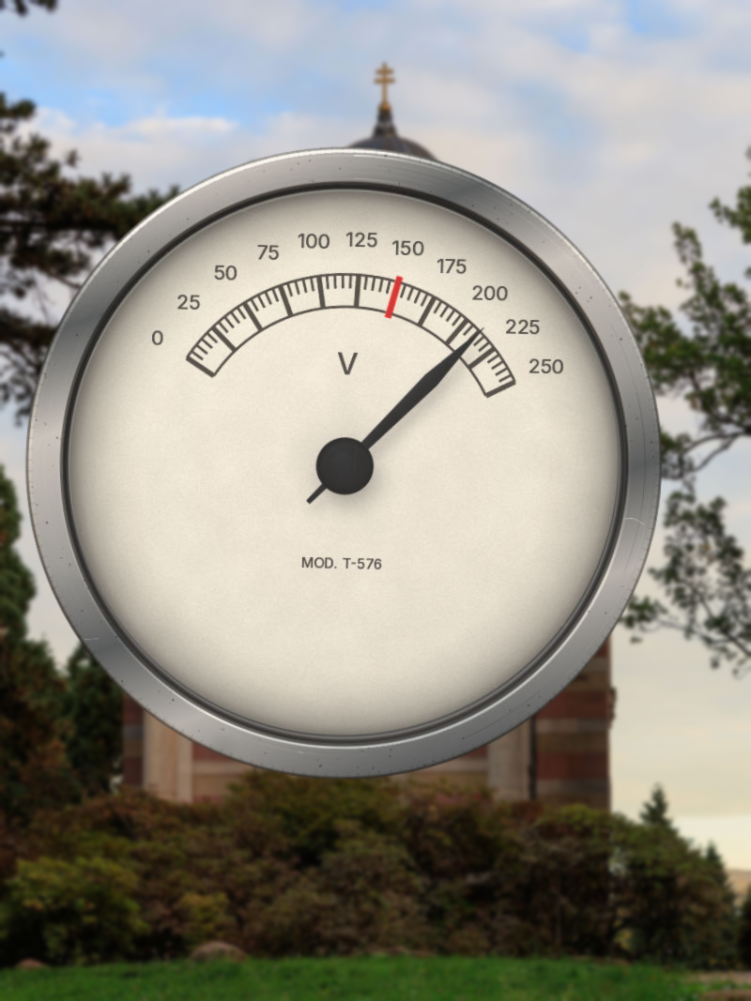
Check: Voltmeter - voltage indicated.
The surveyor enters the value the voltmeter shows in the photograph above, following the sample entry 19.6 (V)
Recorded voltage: 210 (V)
